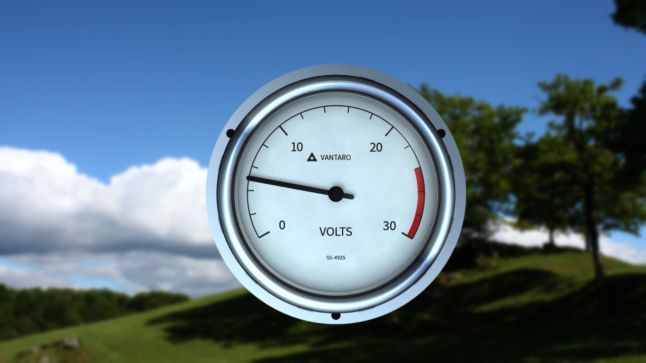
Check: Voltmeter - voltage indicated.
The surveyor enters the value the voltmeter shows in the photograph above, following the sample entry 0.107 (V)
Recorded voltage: 5 (V)
